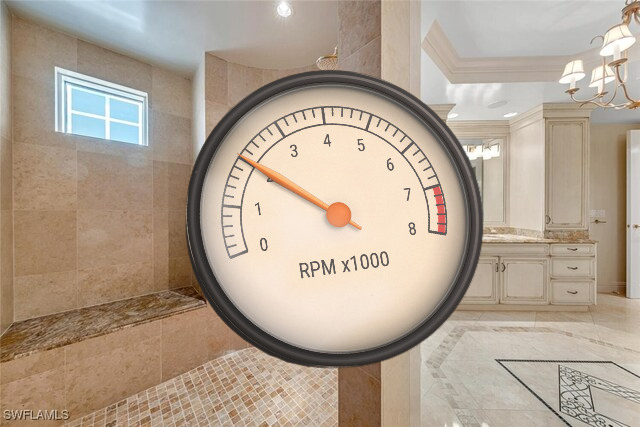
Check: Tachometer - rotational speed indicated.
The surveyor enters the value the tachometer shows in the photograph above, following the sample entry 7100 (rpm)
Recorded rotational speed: 2000 (rpm)
